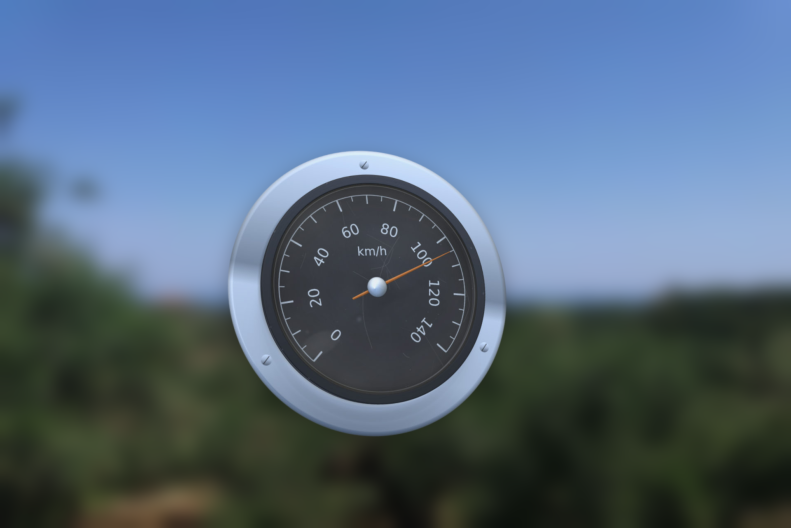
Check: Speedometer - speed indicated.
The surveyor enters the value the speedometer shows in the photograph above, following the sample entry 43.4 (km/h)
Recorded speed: 105 (km/h)
